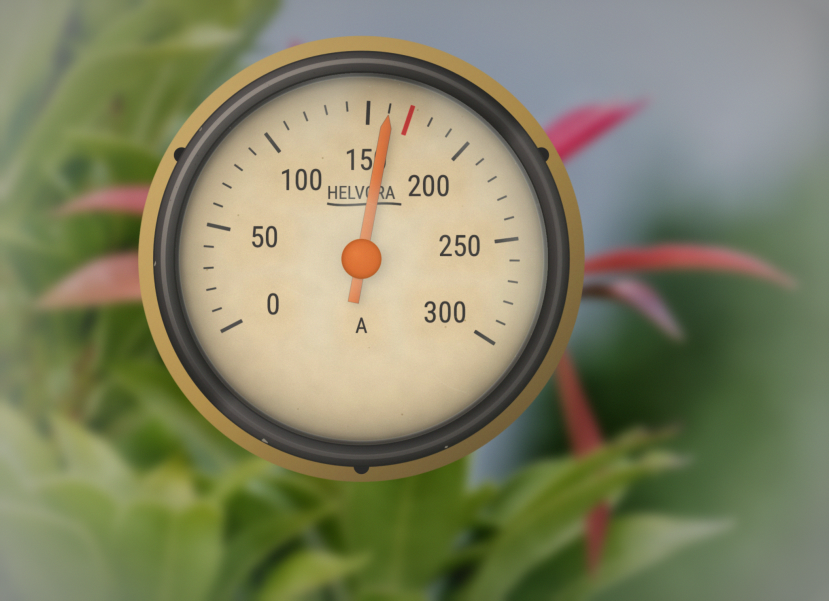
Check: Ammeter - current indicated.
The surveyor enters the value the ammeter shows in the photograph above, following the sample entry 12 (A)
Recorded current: 160 (A)
